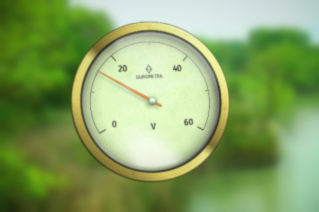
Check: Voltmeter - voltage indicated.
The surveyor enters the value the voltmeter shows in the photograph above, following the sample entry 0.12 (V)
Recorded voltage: 15 (V)
